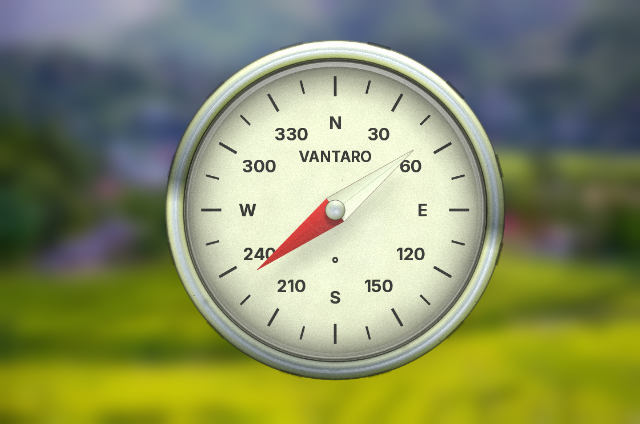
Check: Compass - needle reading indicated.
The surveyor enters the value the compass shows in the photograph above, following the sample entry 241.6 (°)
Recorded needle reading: 232.5 (°)
